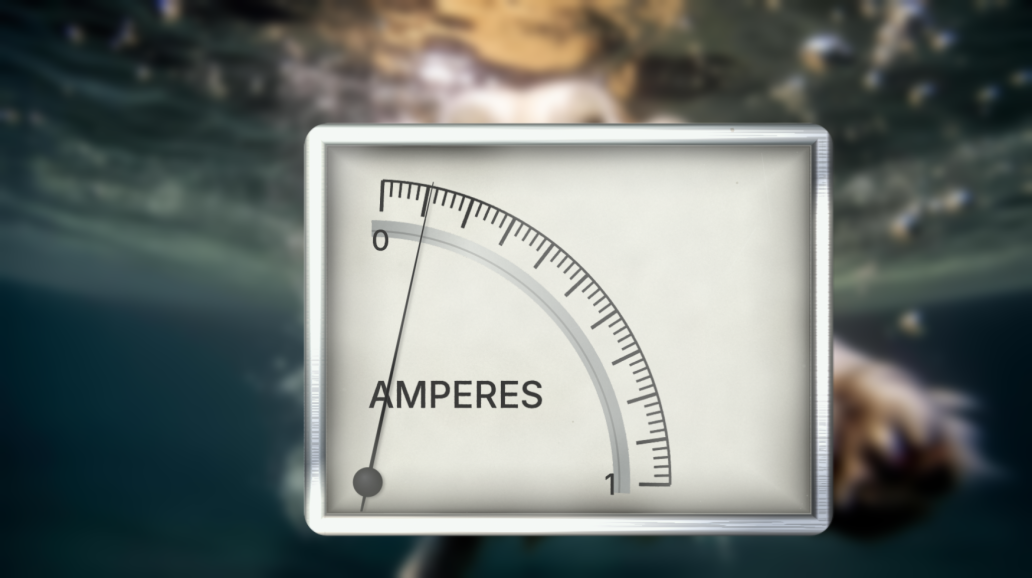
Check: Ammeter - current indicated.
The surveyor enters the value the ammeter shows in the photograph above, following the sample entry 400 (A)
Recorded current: 0.11 (A)
